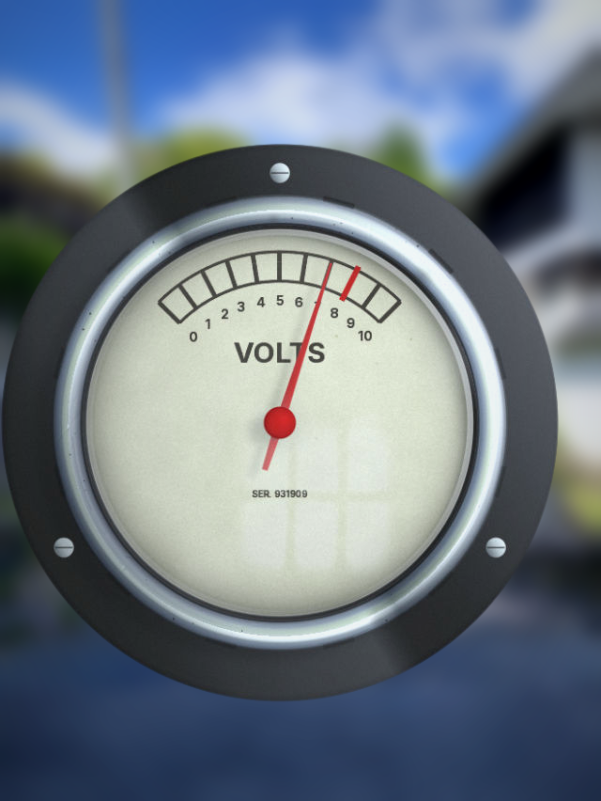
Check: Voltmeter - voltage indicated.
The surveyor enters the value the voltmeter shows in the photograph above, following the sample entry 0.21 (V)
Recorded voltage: 7 (V)
